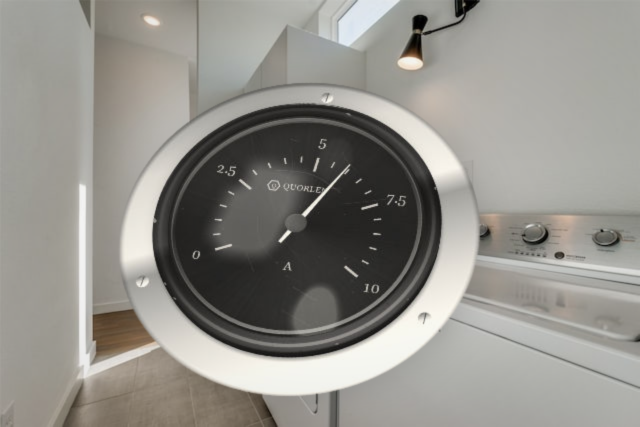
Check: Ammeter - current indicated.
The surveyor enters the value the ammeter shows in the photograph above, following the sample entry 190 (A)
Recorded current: 6 (A)
